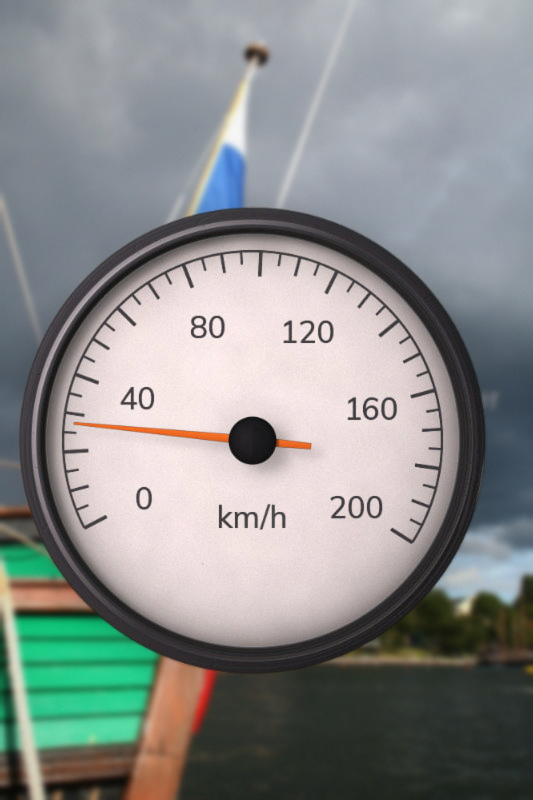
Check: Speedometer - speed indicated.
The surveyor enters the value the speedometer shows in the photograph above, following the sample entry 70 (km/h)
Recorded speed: 27.5 (km/h)
